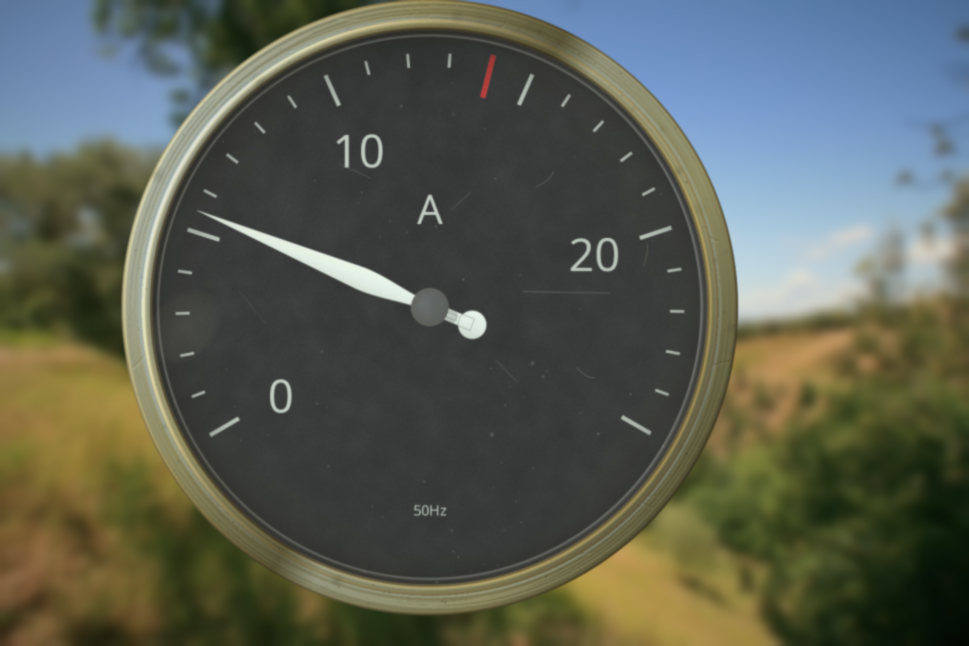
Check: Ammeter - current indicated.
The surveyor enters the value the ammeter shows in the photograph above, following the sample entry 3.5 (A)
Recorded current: 5.5 (A)
